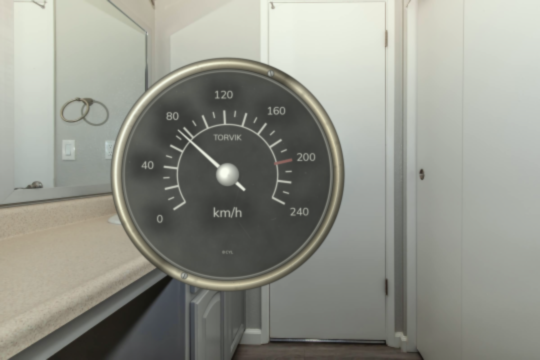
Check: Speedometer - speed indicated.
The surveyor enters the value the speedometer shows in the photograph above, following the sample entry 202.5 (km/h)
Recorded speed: 75 (km/h)
